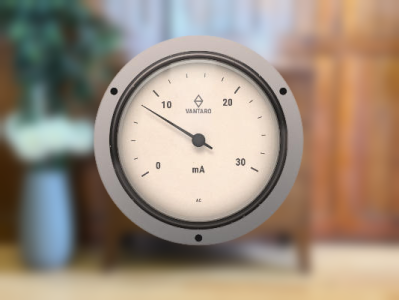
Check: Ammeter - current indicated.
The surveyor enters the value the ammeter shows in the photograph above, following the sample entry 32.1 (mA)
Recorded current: 8 (mA)
